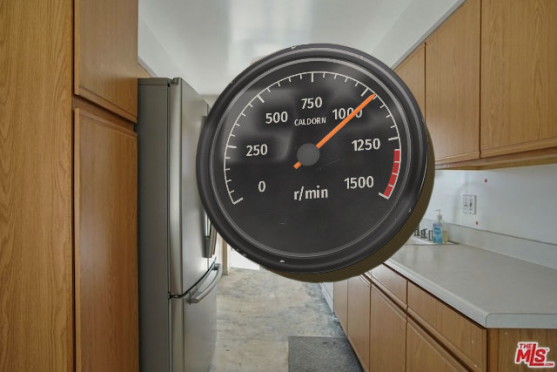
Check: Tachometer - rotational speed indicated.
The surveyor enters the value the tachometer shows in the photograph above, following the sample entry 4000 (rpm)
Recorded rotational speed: 1050 (rpm)
